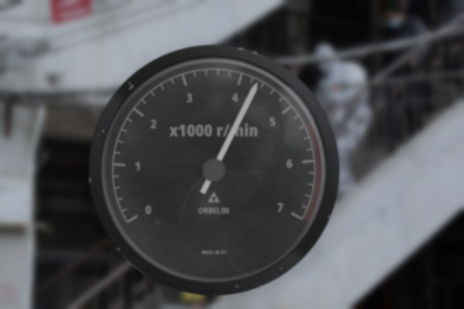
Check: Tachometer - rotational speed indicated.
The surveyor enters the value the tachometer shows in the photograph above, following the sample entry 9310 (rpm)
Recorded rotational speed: 4300 (rpm)
